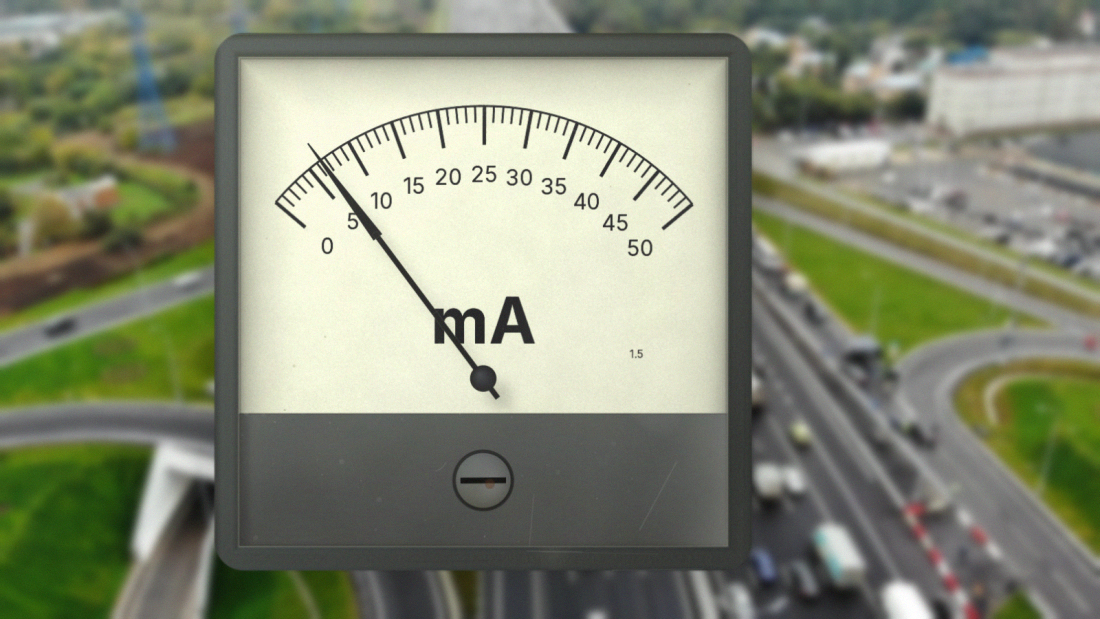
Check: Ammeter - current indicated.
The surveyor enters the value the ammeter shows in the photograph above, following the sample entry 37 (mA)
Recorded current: 6.5 (mA)
